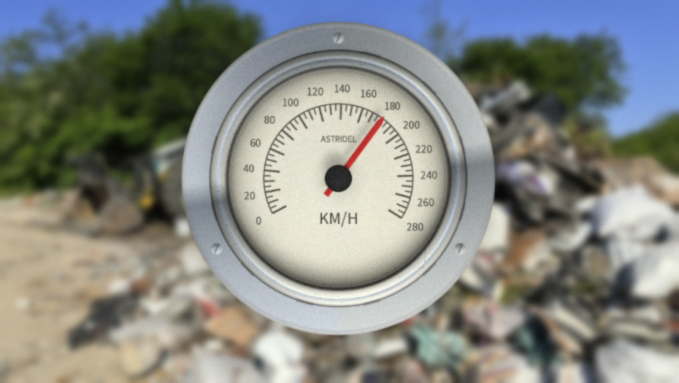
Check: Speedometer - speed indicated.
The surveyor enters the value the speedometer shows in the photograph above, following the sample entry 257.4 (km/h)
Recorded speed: 180 (km/h)
